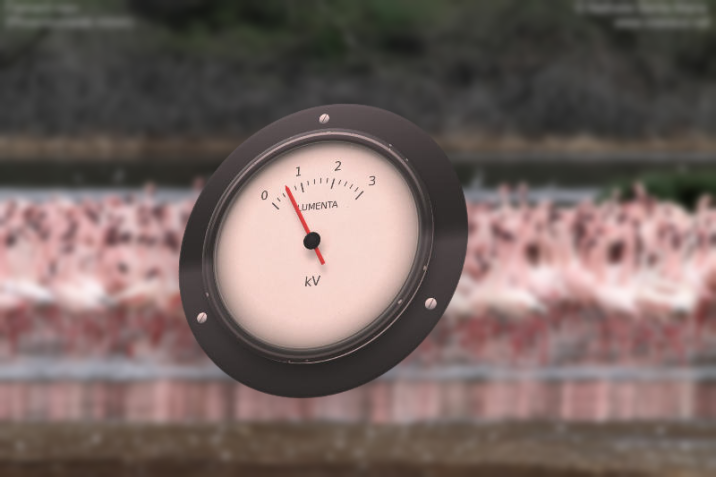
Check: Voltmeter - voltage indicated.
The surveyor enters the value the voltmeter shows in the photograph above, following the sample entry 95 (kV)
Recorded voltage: 0.6 (kV)
